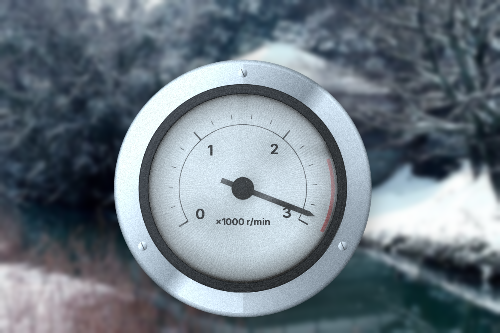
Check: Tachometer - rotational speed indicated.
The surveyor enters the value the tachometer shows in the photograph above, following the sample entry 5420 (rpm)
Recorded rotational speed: 2900 (rpm)
